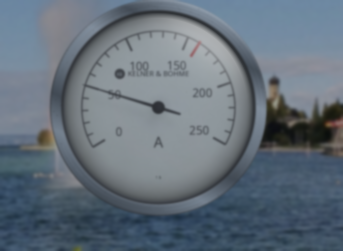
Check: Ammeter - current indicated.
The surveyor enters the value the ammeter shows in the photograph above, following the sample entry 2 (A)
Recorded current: 50 (A)
